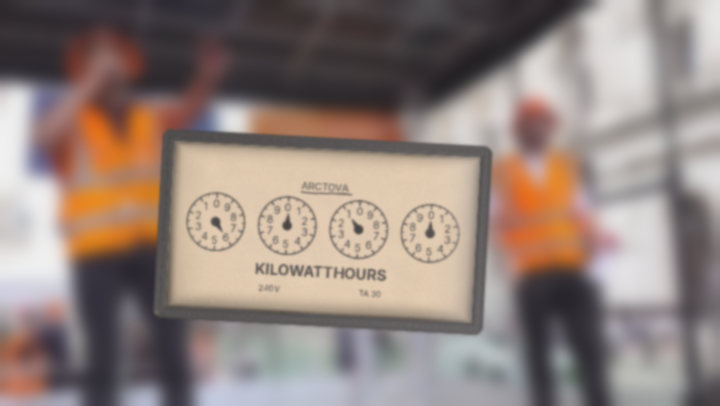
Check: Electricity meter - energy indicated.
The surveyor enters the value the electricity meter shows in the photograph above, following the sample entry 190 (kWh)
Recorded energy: 6010 (kWh)
